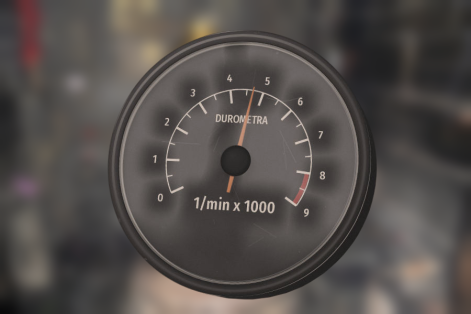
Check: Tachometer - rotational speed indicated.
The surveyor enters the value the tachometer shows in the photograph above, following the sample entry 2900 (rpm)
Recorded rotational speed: 4750 (rpm)
